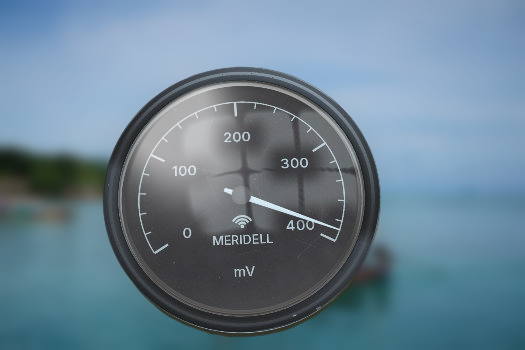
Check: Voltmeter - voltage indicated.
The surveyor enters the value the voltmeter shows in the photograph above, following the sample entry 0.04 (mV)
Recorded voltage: 390 (mV)
